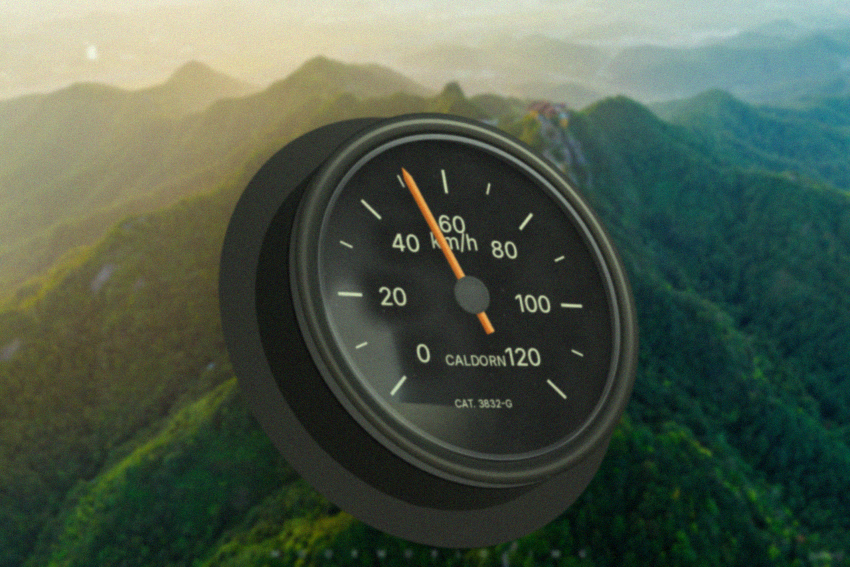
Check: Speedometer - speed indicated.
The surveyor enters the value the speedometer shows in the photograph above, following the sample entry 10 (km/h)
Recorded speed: 50 (km/h)
